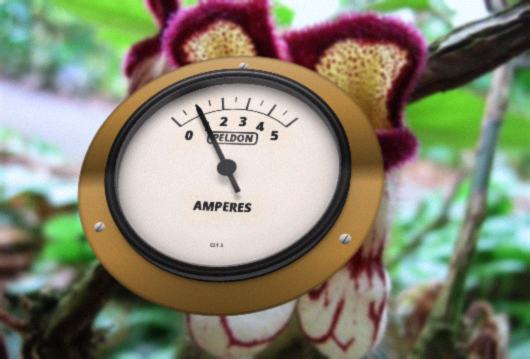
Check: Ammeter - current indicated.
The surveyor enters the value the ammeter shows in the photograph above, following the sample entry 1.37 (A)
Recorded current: 1 (A)
